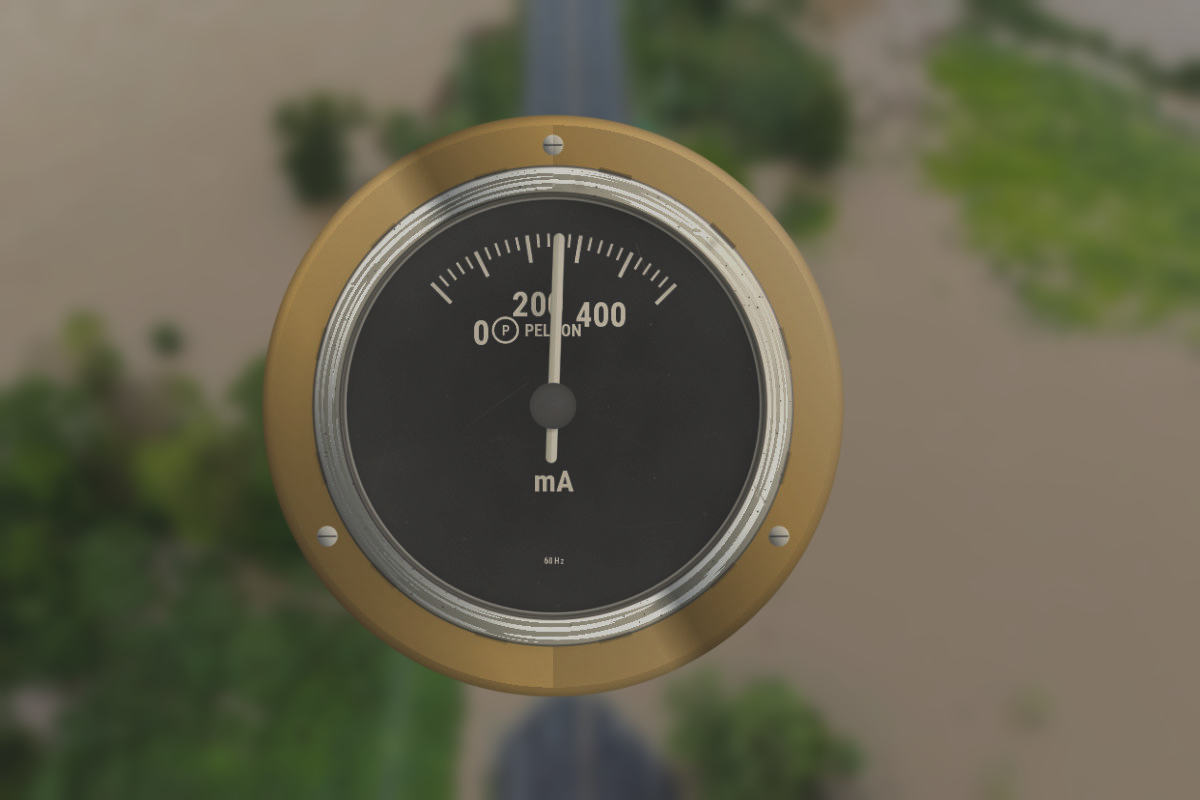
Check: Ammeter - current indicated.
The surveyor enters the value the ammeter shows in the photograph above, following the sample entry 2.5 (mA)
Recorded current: 260 (mA)
